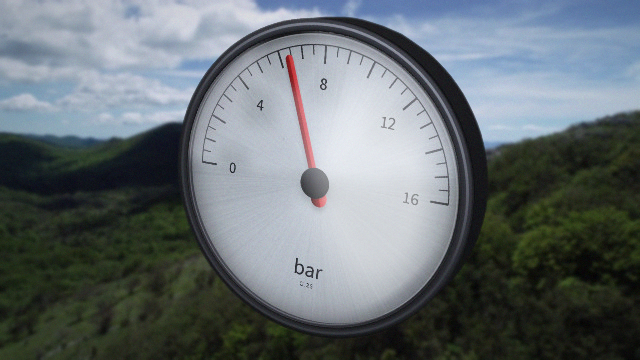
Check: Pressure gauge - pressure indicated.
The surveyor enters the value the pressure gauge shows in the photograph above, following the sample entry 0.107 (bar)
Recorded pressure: 6.5 (bar)
